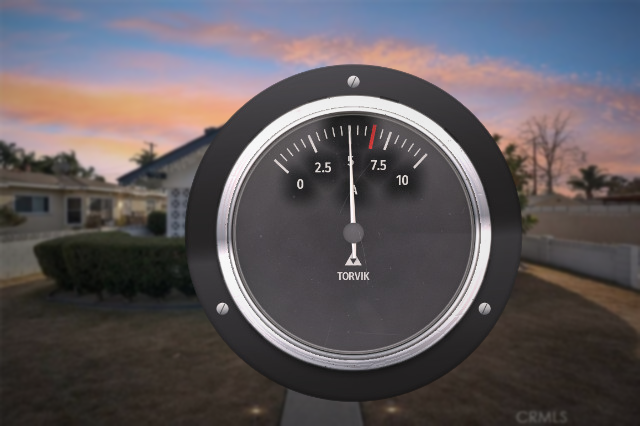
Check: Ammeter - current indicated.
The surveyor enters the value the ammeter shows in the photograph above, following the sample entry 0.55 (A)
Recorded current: 5 (A)
